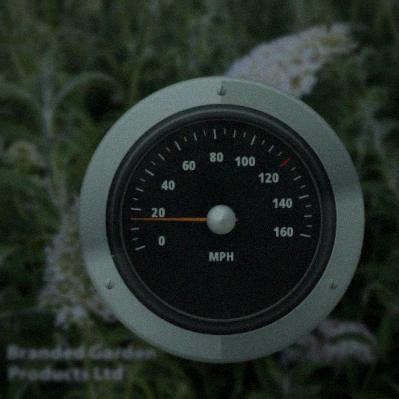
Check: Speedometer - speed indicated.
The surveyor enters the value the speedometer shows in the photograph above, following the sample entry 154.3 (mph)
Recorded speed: 15 (mph)
